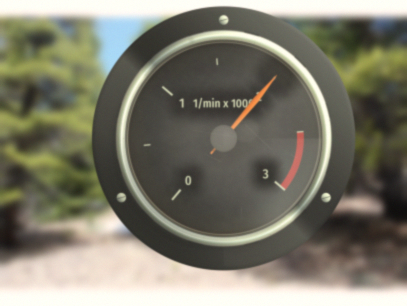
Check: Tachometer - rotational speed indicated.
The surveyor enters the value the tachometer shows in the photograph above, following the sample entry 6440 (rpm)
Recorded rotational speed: 2000 (rpm)
